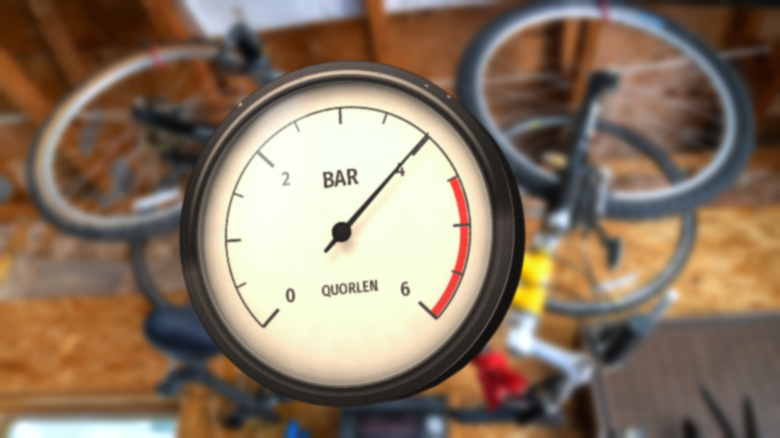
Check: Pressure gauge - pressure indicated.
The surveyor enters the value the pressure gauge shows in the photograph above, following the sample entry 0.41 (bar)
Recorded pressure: 4 (bar)
